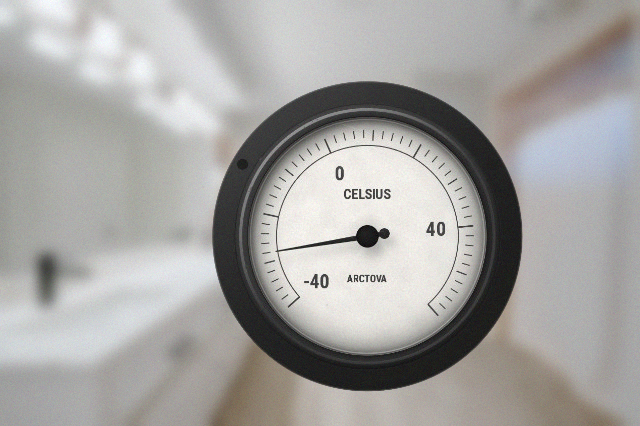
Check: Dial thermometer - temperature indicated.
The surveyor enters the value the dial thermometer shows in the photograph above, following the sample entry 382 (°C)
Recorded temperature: -28 (°C)
